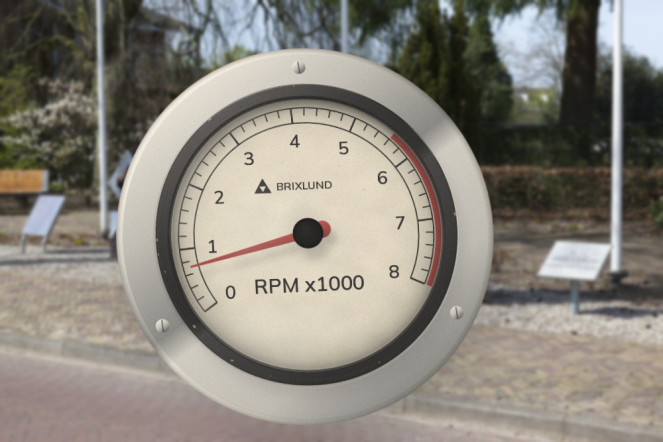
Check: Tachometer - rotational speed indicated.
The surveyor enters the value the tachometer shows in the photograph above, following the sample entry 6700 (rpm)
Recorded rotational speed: 700 (rpm)
